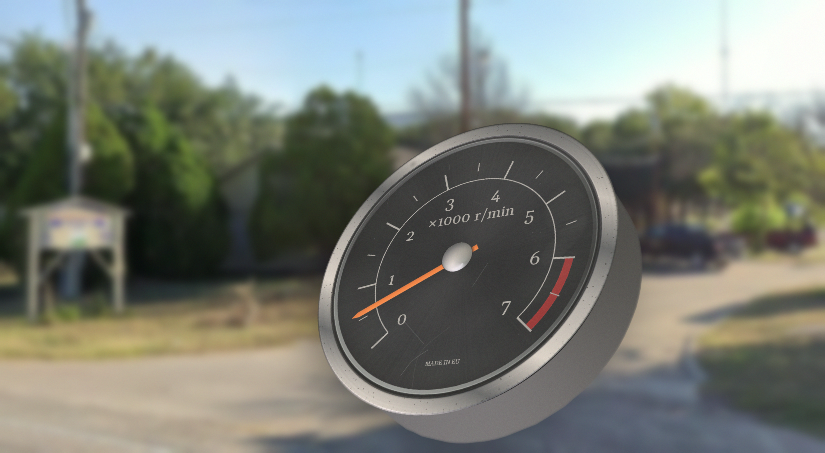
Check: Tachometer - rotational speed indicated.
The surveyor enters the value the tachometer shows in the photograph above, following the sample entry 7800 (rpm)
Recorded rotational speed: 500 (rpm)
